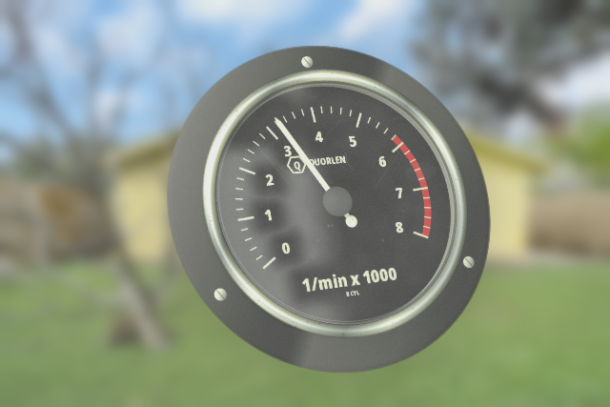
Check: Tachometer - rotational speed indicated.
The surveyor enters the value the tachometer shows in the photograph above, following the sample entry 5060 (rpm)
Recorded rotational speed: 3200 (rpm)
